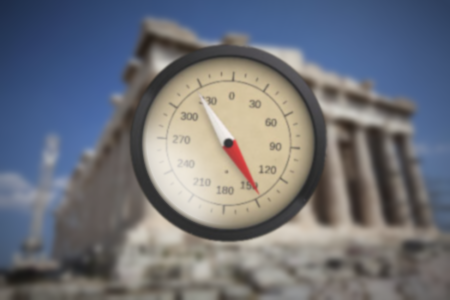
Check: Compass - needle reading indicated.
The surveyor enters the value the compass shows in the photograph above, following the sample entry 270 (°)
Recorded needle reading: 145 (°)
